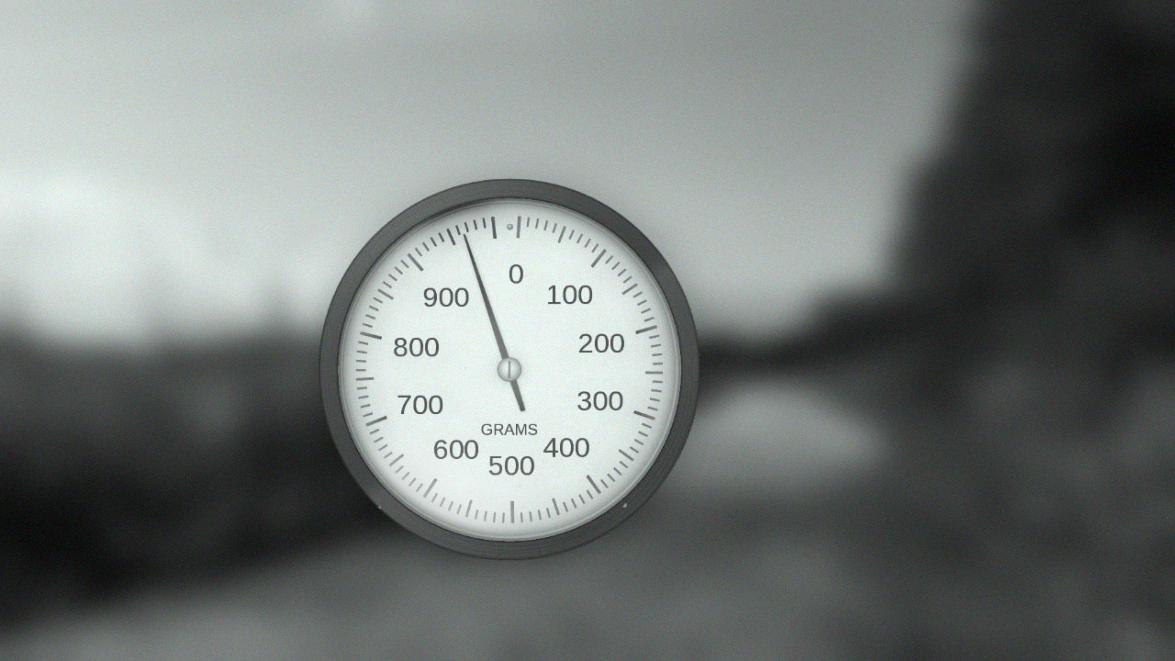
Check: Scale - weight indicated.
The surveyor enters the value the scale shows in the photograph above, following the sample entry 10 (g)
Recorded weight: 965 (g)
